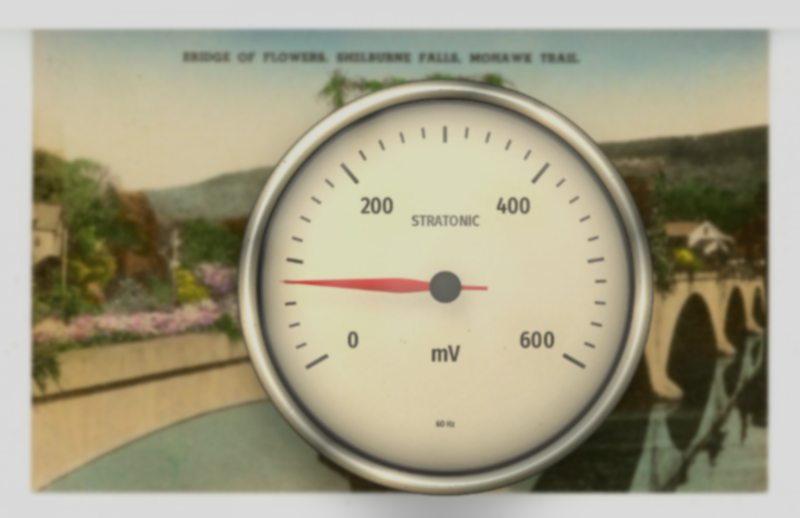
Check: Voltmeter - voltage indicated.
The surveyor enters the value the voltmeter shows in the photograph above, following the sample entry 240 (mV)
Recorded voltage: 80 (mV)
